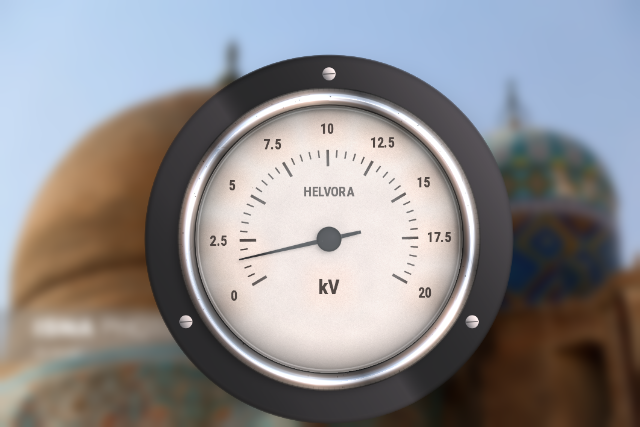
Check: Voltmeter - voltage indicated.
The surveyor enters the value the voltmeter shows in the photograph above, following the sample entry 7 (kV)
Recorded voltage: 1.5 (kV)
